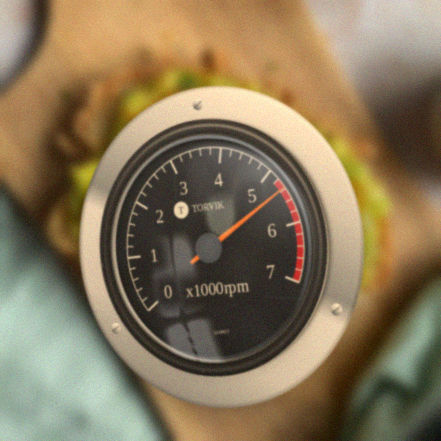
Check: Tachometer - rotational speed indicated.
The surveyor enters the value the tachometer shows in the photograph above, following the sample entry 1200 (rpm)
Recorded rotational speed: 5400 (rpm)
